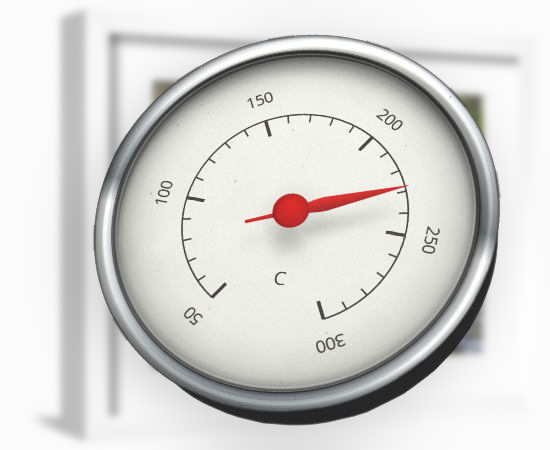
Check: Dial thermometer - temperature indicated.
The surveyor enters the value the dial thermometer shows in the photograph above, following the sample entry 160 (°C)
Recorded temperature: 230 (°C)
